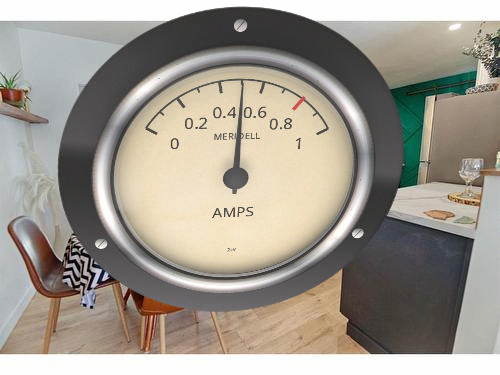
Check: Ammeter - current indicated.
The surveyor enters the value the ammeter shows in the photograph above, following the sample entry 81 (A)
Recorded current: 0.5 (A)
